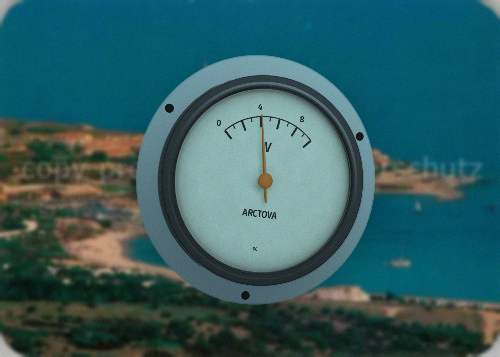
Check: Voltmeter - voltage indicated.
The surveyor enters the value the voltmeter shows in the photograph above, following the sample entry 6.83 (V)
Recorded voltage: 4 (V)
